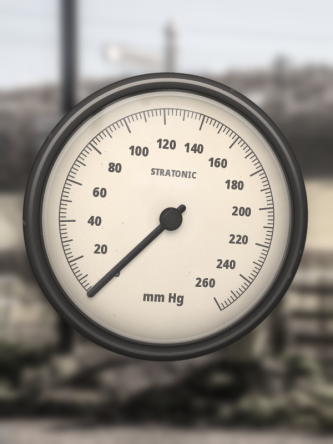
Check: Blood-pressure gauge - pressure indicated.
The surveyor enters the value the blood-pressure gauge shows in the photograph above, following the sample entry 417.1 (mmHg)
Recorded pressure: 2 (mmHg)
